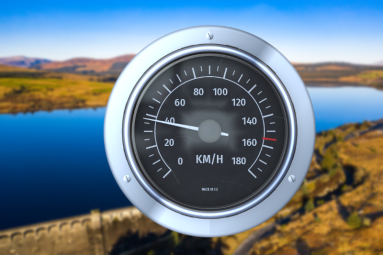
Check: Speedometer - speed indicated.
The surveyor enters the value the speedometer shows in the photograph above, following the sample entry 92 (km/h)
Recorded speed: 37.5 (km/h)
